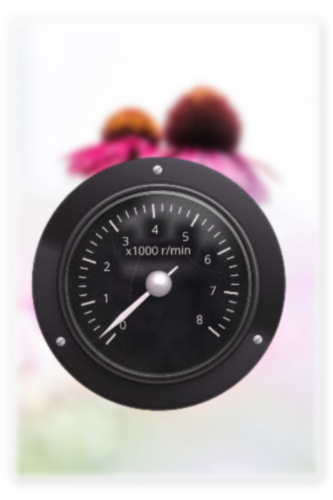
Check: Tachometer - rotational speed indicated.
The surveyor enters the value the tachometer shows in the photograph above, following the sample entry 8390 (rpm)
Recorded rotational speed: 200 (rpm)
